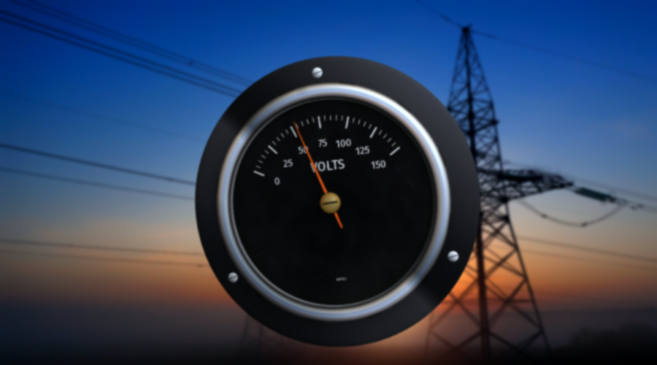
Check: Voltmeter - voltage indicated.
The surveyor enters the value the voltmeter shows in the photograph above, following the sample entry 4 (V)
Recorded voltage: 55 (V)
